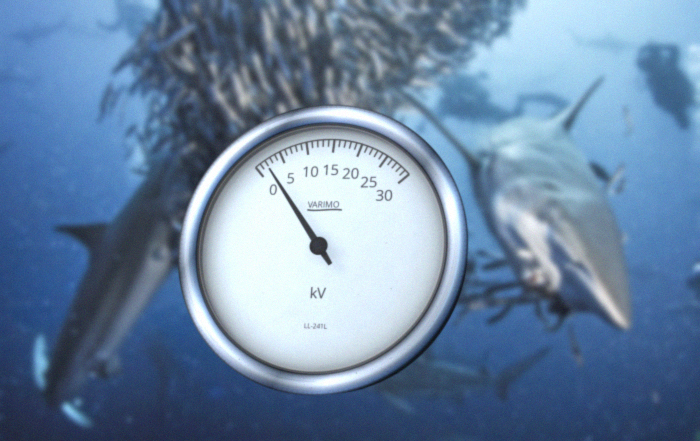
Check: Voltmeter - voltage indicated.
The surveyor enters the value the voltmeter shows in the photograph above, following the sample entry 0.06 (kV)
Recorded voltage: 2 (kV)
